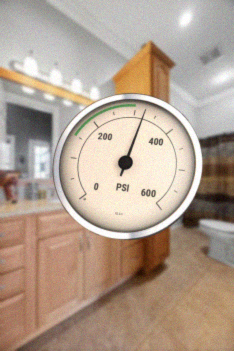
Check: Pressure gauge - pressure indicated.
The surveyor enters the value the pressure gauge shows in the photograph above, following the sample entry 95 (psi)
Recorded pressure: 325 (psi)
